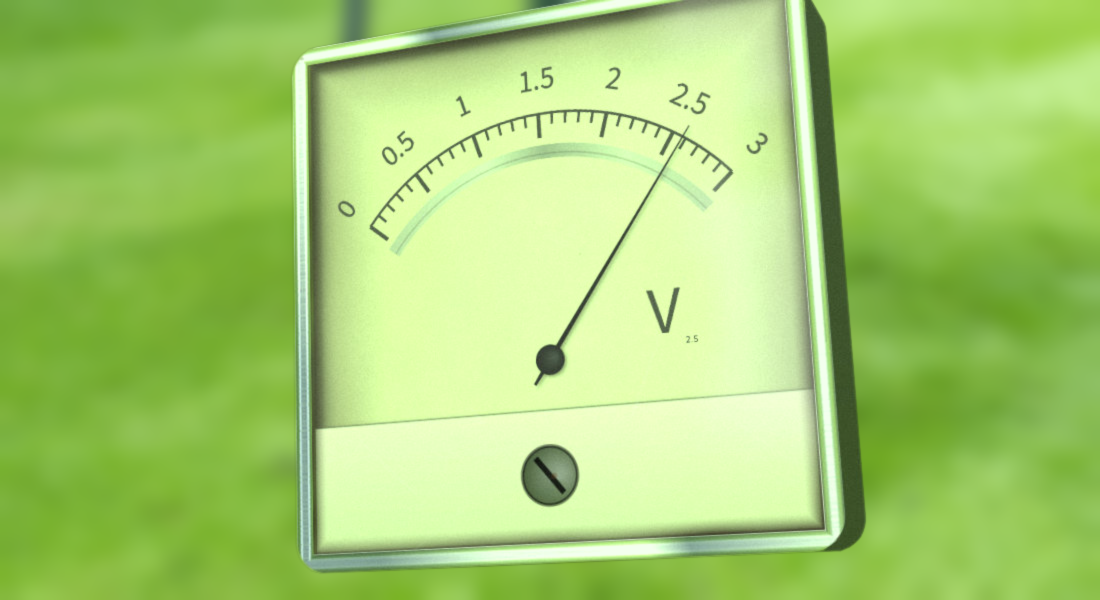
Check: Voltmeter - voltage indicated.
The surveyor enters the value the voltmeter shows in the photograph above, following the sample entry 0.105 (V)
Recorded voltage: 2.6 (V)
